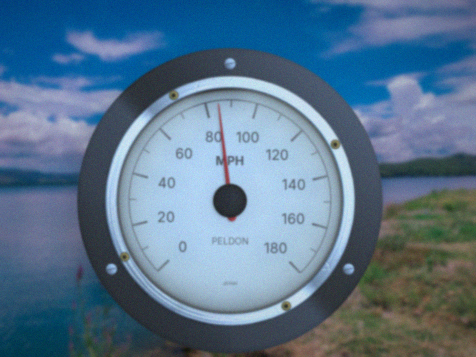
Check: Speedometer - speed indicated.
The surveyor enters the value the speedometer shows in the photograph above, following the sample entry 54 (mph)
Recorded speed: 85 (mph)
